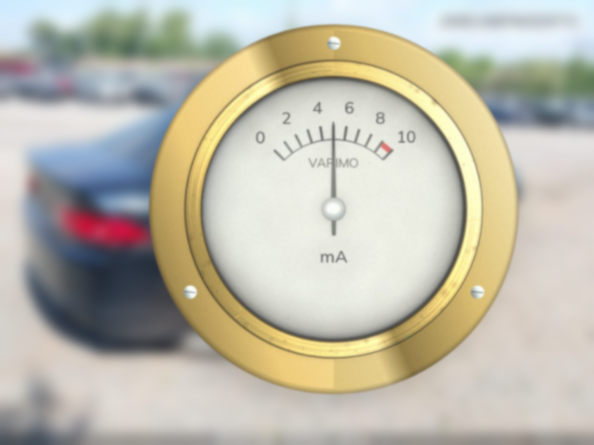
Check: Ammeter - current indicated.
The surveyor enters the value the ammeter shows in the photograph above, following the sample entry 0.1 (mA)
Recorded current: 5 (mA)
